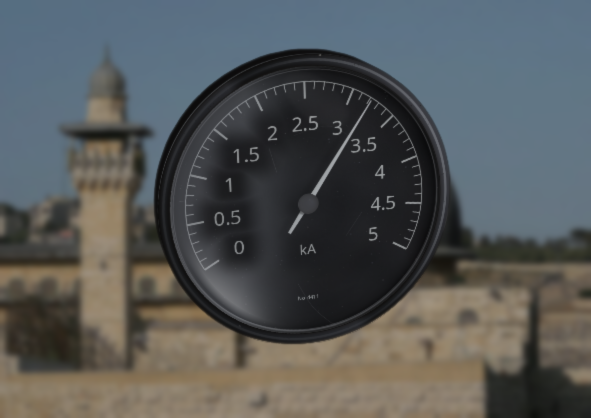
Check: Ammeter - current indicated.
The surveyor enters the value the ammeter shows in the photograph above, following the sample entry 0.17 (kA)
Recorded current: 3.2 (kA)
